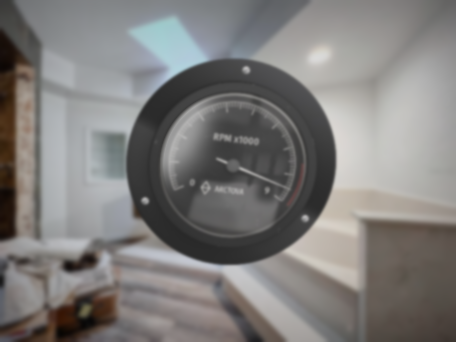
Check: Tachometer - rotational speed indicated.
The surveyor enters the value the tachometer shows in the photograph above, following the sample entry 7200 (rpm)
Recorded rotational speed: 8500 (rpm)
